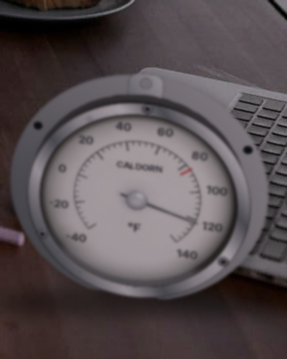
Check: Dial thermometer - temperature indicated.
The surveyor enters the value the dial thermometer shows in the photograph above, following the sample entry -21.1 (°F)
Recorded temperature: 120 (°F)
